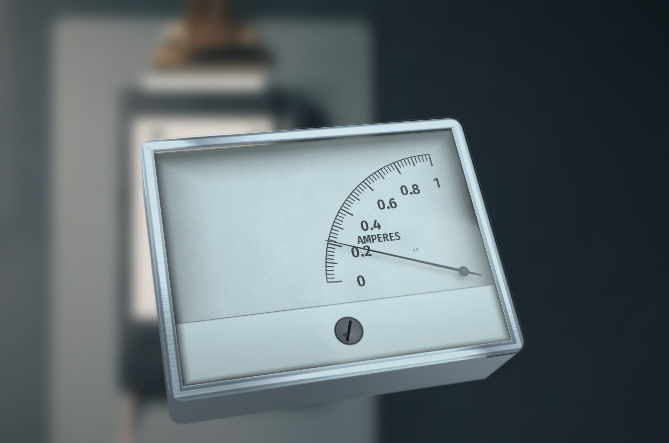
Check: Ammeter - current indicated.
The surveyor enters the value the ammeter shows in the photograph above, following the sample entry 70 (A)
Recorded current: 0.2 (A)
